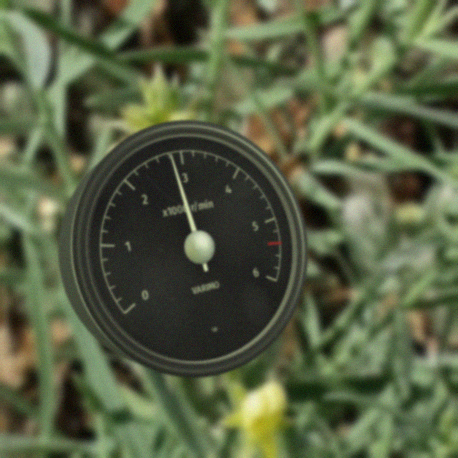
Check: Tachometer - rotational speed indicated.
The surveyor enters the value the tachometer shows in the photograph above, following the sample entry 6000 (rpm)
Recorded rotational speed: 2800 (rpm)
